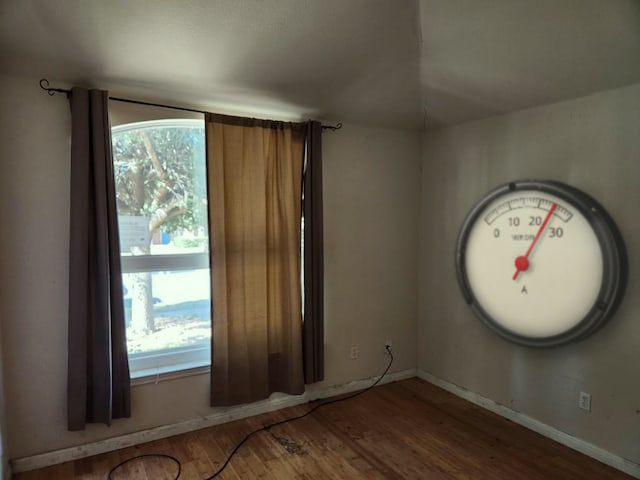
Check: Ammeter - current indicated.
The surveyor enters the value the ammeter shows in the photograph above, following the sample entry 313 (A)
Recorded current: 25 (A)
